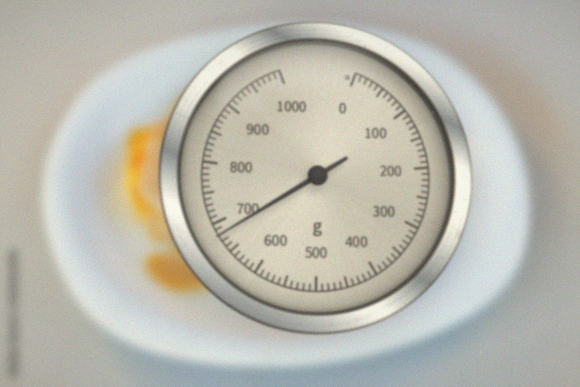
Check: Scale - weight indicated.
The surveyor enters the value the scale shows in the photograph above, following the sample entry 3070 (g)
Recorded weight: 680 (g)
